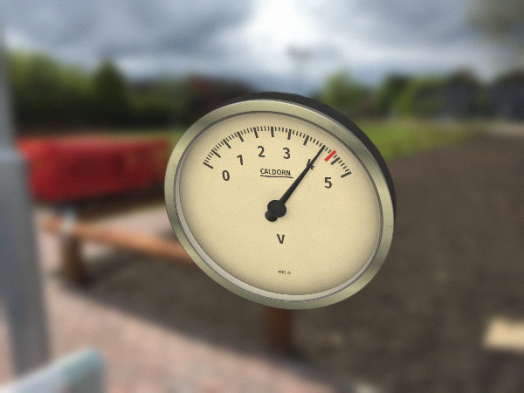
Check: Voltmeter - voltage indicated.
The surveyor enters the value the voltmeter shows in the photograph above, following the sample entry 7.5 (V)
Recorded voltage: 4 (V)
